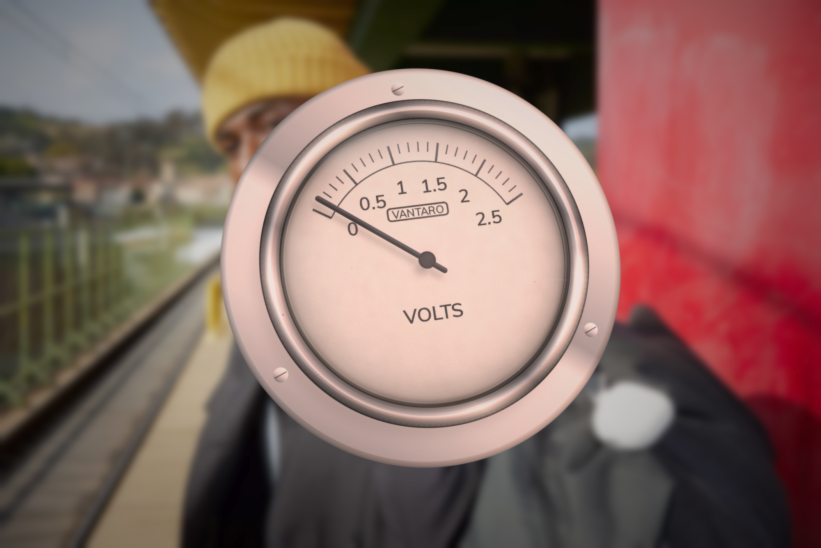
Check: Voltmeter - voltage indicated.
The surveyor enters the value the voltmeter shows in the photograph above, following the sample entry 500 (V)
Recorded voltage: 0.1 (V)
